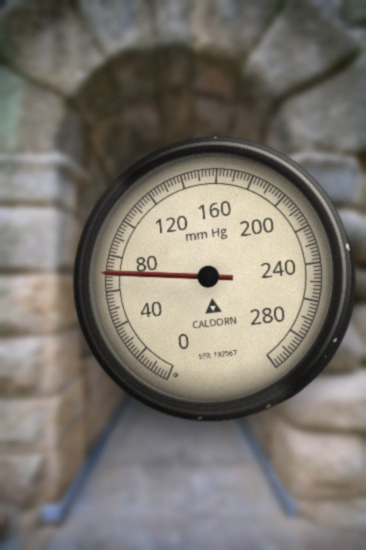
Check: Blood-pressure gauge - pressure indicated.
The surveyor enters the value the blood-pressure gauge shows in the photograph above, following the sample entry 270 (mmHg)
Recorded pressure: 70 (mmHg)
